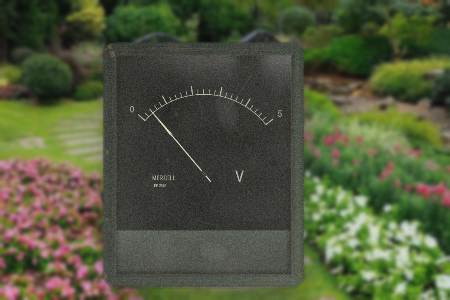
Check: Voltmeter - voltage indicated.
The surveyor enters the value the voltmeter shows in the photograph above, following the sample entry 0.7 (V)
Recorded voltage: 0.4 (V)
